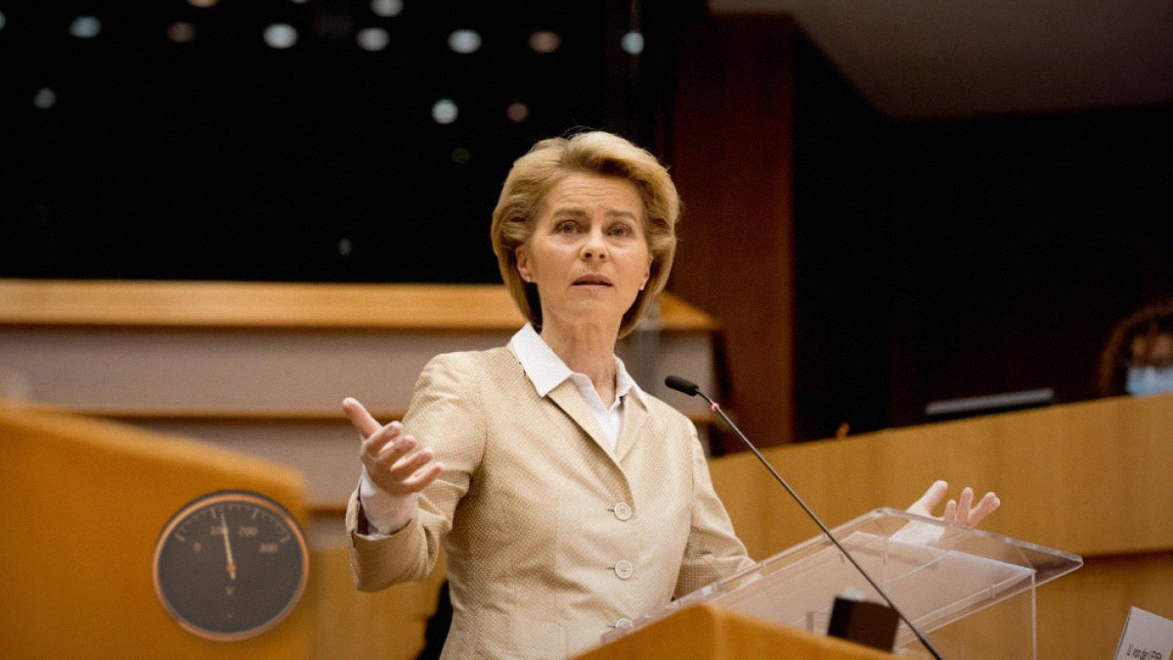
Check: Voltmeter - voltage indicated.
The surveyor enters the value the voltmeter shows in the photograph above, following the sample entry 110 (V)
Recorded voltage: 120 (V)
